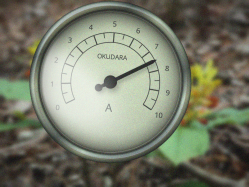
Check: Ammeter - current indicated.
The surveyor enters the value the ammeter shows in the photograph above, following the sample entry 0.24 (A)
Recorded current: 7.5 (A)
